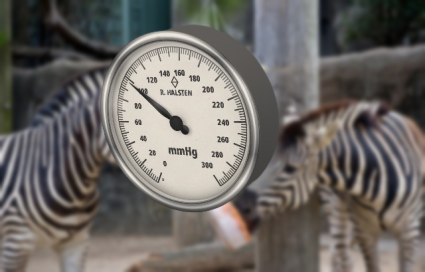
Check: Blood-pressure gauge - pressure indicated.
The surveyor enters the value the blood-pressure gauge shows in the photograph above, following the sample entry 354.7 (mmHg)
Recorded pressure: 100 (mmHg)
